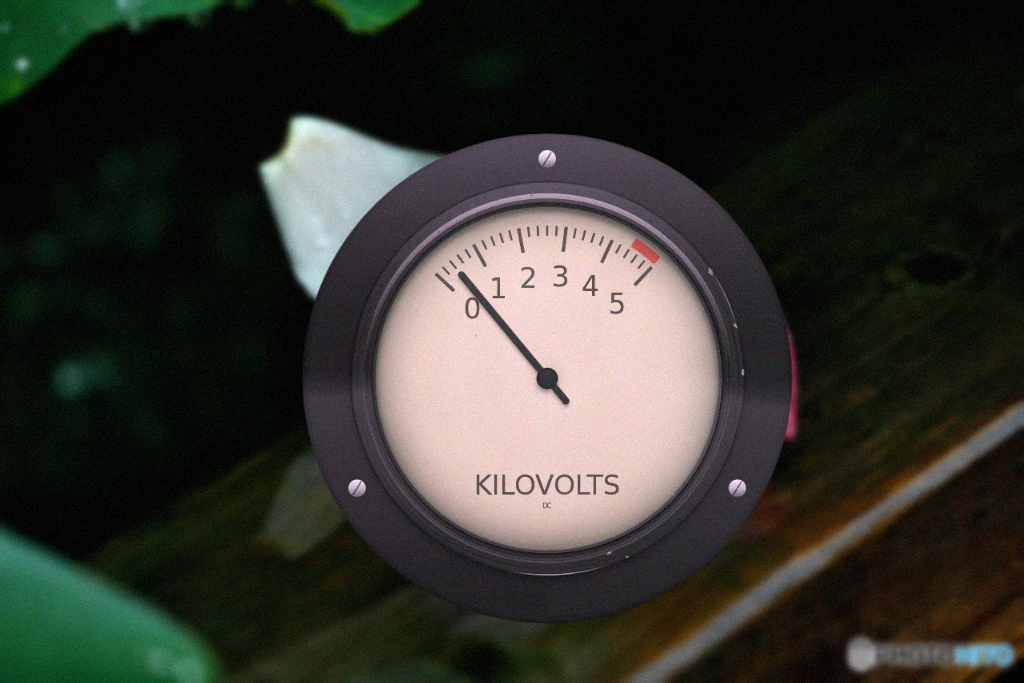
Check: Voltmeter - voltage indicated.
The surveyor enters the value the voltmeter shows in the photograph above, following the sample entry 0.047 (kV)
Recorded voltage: 0.4 (kV)
